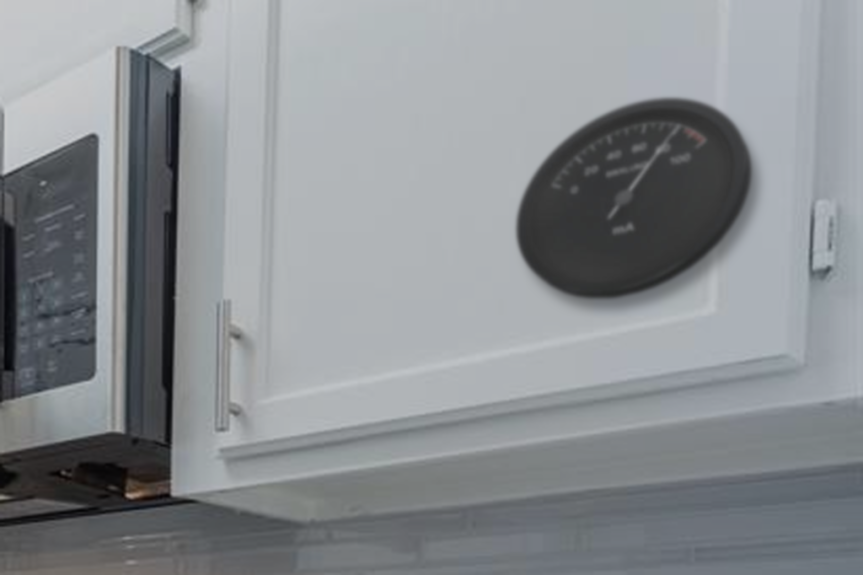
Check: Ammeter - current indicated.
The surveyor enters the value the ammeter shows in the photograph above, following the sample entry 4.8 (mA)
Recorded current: 80 (mA)
